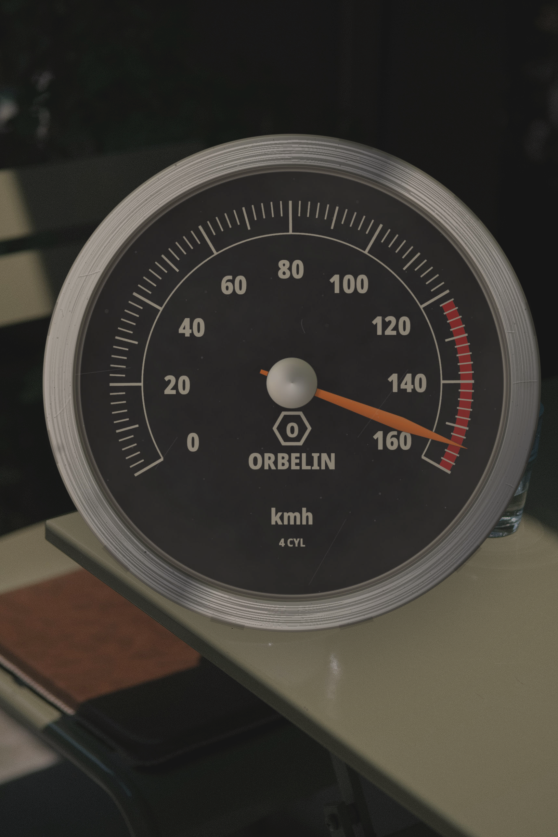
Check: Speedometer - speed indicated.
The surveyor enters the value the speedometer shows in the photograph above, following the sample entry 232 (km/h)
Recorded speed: 154 (km/h)
